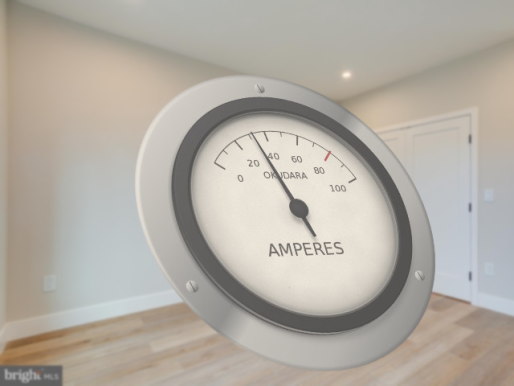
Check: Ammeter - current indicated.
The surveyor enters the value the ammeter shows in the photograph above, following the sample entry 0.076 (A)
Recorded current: 30 (A)
